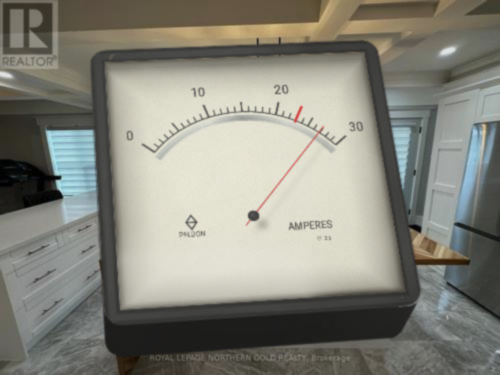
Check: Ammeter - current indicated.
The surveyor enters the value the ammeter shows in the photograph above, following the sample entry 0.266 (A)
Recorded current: 27 (A)
